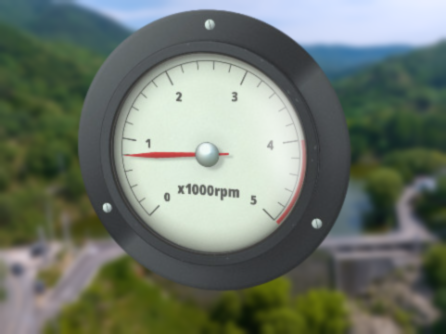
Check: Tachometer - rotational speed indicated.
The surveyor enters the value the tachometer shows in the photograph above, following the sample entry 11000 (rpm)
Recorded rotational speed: 800 (rpm)
